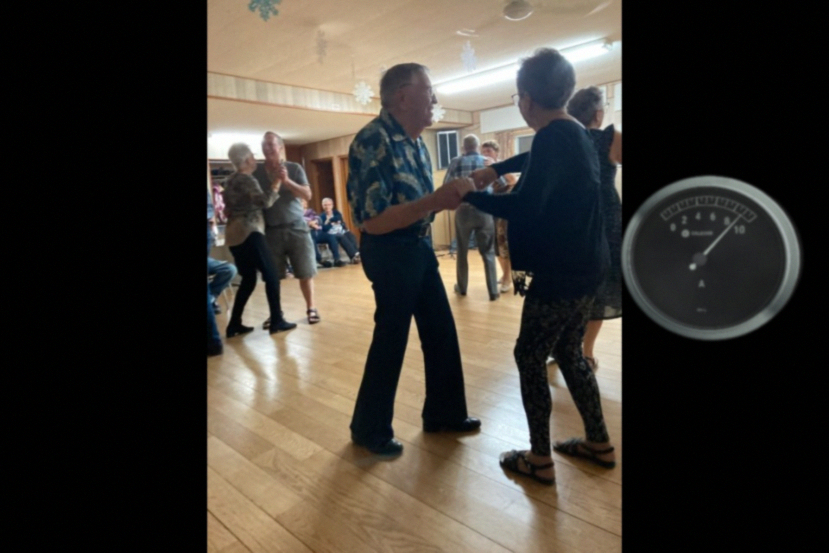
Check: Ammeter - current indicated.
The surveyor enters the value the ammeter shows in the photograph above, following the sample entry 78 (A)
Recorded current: 9 (A)
